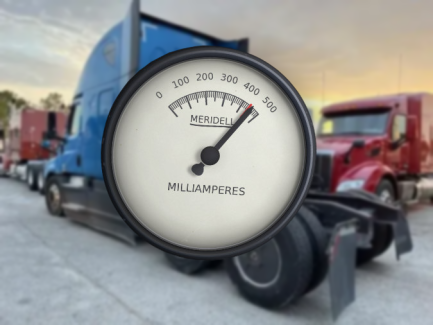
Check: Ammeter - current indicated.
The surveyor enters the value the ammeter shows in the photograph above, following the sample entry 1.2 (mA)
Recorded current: 450 (mA)
